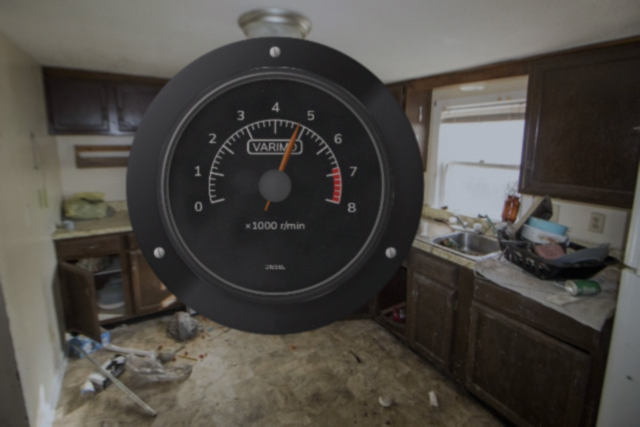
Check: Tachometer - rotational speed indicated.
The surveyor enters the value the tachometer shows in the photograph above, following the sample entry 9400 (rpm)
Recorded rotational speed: 4800 (rpm)
